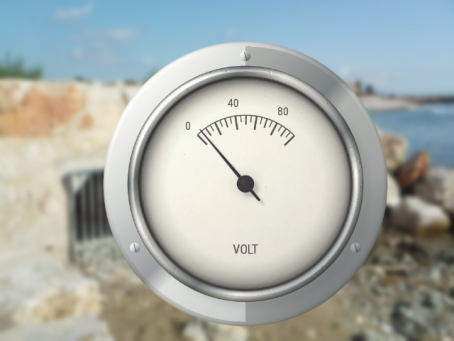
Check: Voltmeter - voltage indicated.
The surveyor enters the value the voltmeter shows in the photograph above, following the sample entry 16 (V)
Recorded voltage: 5 (V)
